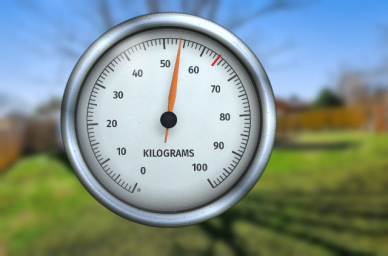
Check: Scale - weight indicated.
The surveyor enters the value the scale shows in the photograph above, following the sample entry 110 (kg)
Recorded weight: 54 (kg)
